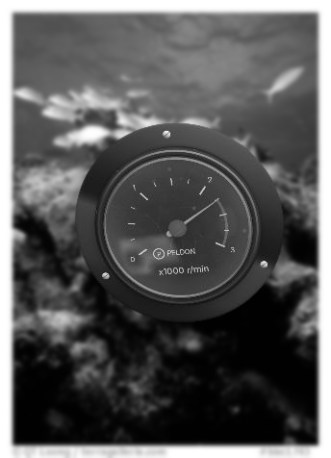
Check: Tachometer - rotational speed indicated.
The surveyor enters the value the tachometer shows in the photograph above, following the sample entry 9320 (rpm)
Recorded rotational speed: 2250 (rpm)
